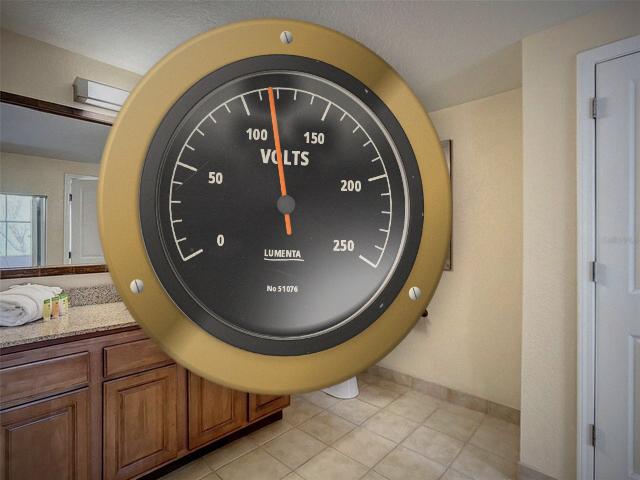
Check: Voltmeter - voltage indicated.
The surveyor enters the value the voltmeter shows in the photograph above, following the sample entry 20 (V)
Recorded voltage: 115 (V)
